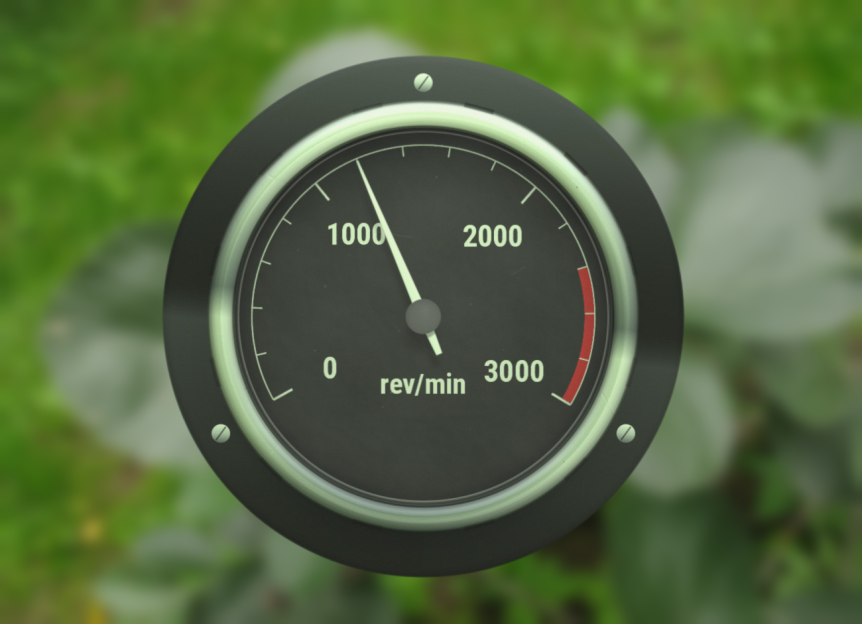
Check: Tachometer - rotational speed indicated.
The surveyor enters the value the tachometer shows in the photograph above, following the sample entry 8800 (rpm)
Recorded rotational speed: 1200 (rpm)
